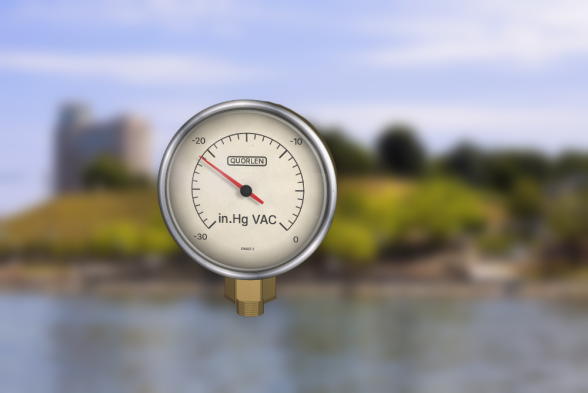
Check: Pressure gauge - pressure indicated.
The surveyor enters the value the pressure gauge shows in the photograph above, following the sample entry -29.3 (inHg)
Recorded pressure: -21 (inHg)
